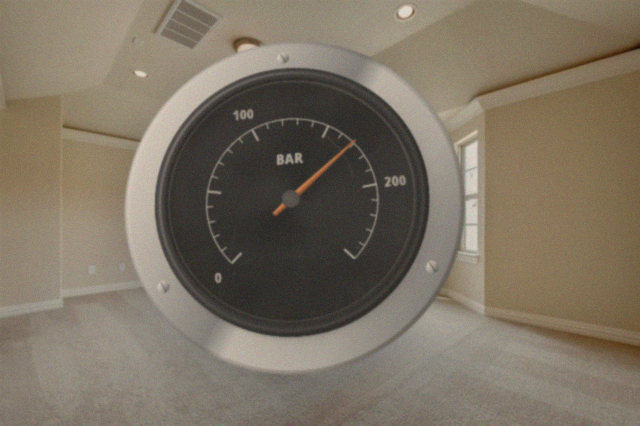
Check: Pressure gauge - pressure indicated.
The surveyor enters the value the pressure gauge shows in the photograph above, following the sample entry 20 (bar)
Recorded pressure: 170 (bar)
